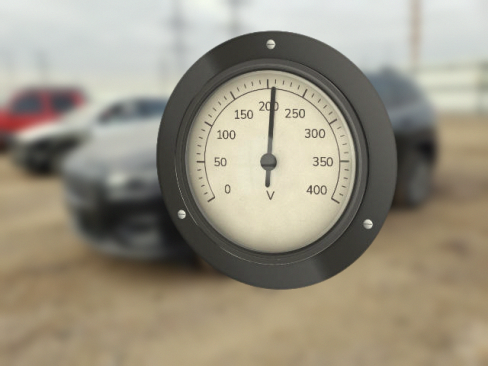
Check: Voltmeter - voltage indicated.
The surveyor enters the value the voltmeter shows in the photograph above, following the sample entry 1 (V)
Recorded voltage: 210 (V)
